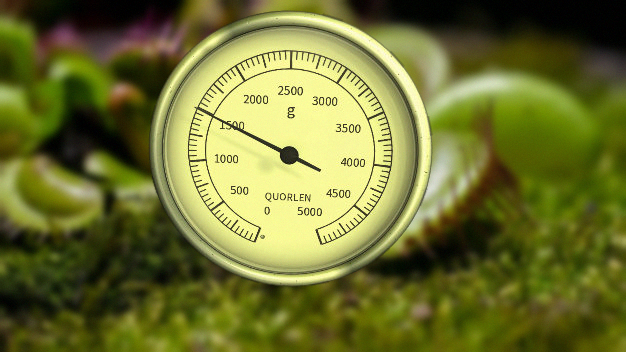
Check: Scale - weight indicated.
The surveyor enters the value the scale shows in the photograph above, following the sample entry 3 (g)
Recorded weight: 1500 (g)
